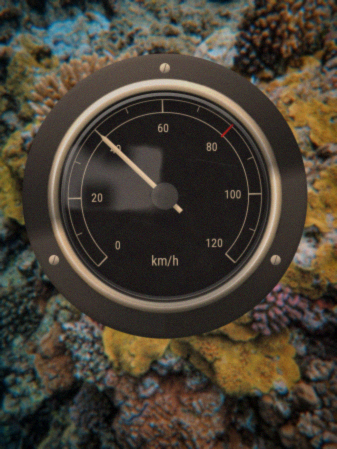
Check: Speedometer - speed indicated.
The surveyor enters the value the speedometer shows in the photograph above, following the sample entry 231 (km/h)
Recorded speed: 40 (km/h)
